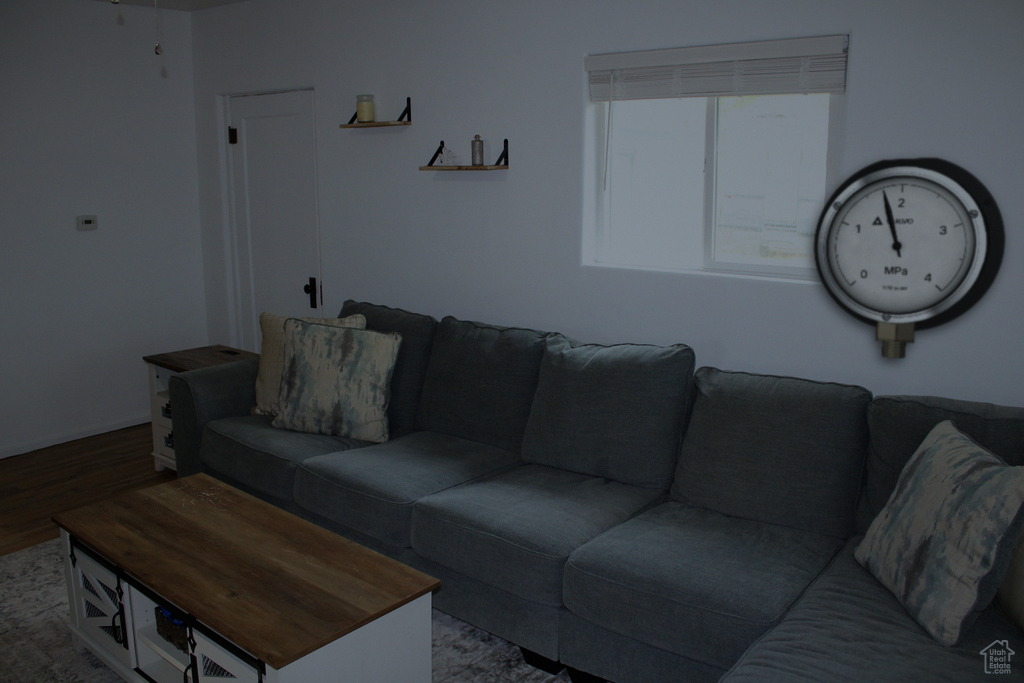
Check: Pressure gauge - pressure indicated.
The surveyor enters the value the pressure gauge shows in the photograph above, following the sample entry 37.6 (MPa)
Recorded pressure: 1.75 (MPa)
